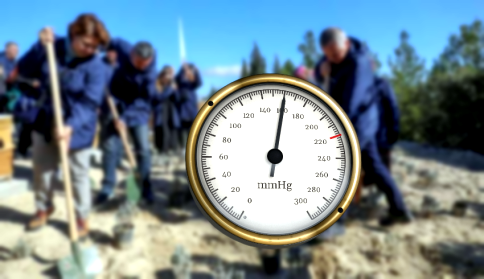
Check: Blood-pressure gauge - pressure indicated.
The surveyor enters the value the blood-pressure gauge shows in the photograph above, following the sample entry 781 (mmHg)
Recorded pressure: 160 (mmHg)
